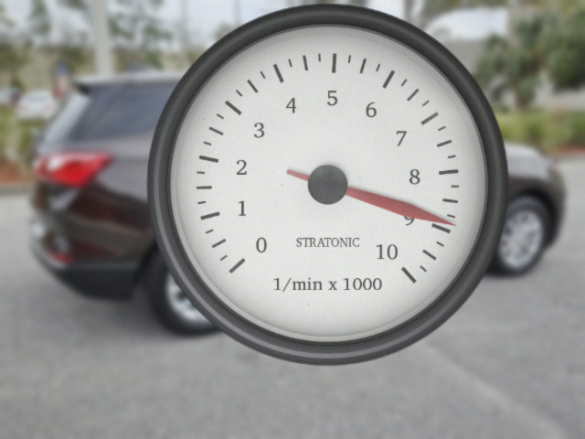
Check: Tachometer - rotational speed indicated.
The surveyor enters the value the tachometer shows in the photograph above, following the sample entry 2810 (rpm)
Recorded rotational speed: 8875 (rpm)
